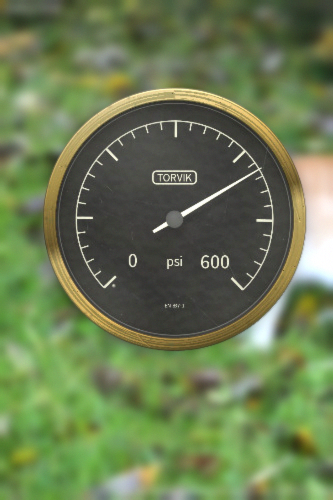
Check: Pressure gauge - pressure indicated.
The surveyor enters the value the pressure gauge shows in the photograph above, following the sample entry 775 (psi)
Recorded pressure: 430 (psi)
